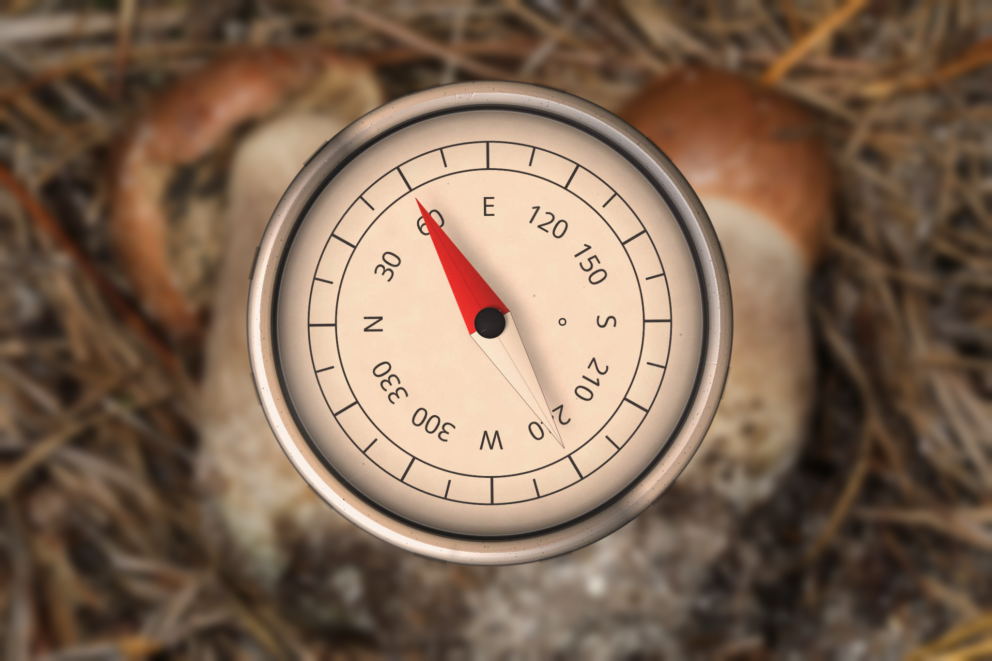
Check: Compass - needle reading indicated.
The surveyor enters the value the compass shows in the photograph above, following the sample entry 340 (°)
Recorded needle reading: 60 (°)
